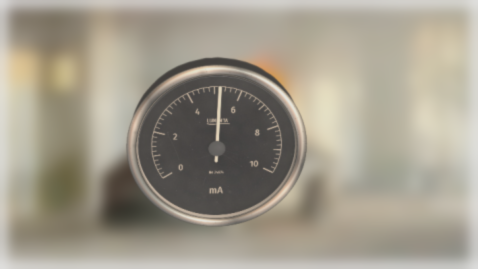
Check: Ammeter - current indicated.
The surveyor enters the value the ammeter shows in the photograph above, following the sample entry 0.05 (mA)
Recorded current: 5.2 (mA)
